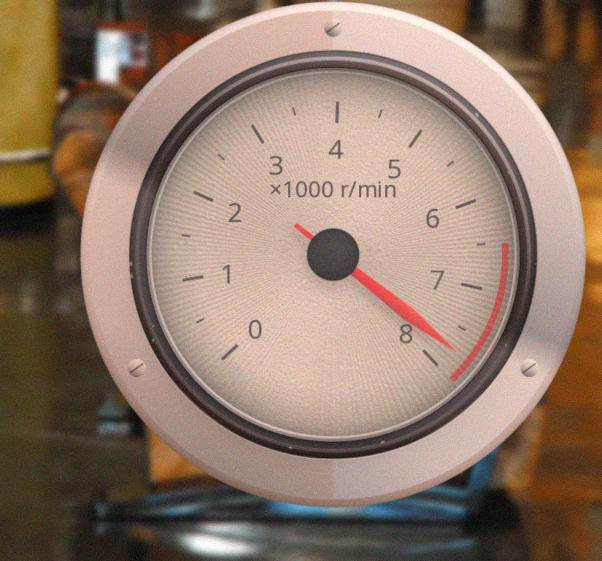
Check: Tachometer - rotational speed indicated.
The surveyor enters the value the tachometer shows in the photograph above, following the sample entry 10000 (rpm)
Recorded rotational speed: 7750 (rpm)
